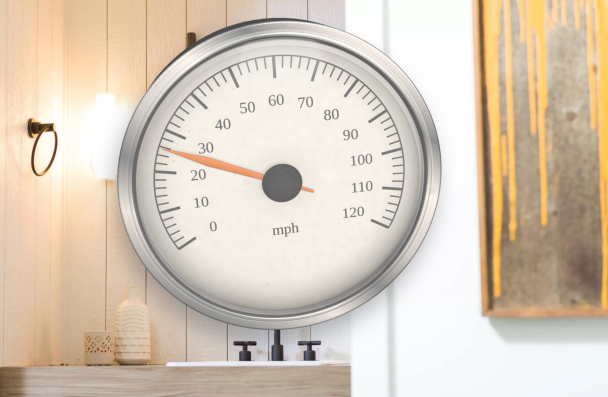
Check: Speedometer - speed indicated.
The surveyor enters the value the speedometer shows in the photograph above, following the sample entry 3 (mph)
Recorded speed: 26 (mph)
